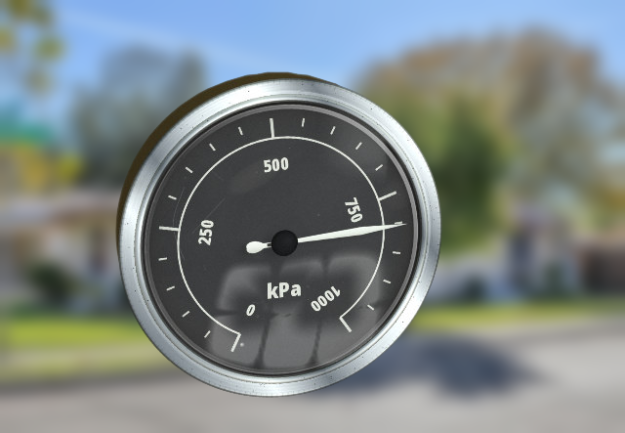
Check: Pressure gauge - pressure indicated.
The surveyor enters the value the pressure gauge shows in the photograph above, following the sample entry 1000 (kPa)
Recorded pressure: 800 (kPa)
